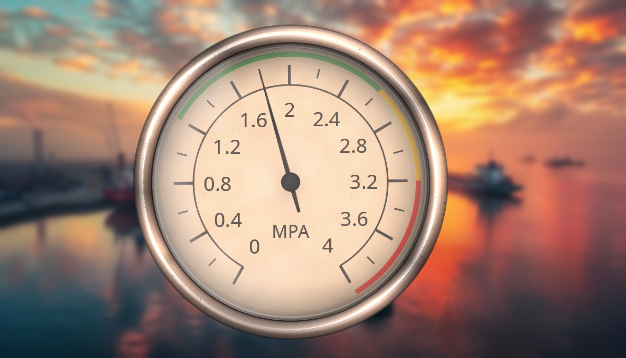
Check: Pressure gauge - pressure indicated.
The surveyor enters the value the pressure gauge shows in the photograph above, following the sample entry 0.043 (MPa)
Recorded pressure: 1.8 (MPa)
